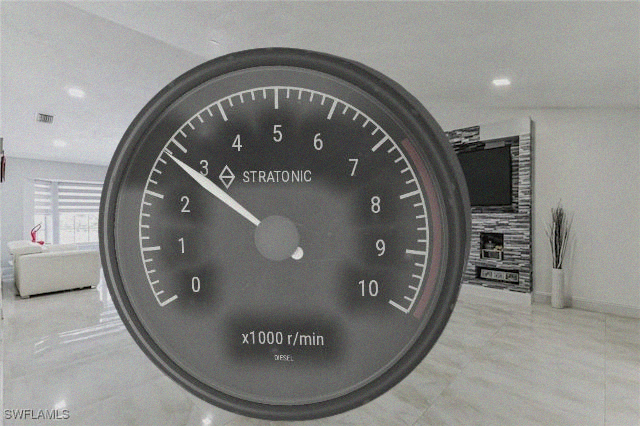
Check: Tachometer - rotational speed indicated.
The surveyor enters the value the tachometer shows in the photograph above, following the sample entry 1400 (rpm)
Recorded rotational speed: 2800 (rpm)
